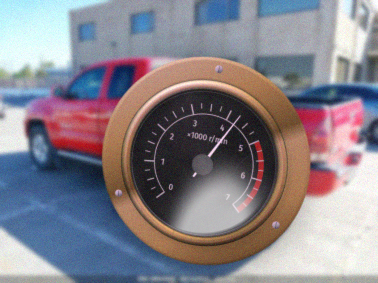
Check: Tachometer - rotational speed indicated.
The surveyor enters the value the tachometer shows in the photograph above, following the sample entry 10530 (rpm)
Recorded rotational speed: 4250 (rpm)
